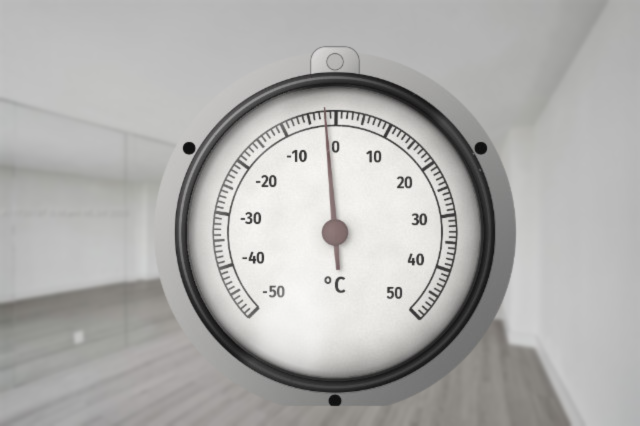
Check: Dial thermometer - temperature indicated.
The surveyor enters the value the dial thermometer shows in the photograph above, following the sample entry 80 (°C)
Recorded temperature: -2 (°C)
